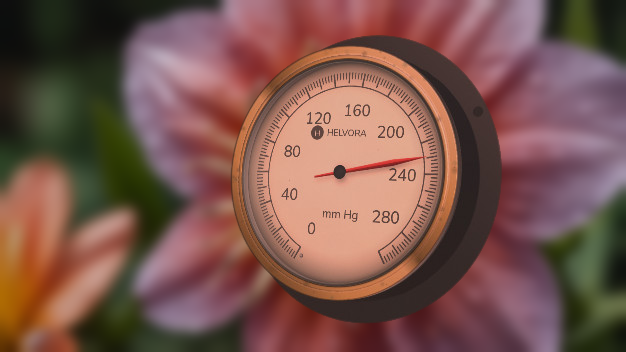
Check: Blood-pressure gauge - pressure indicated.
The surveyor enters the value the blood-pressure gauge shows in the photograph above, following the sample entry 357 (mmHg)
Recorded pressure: 230 (mmHg)
